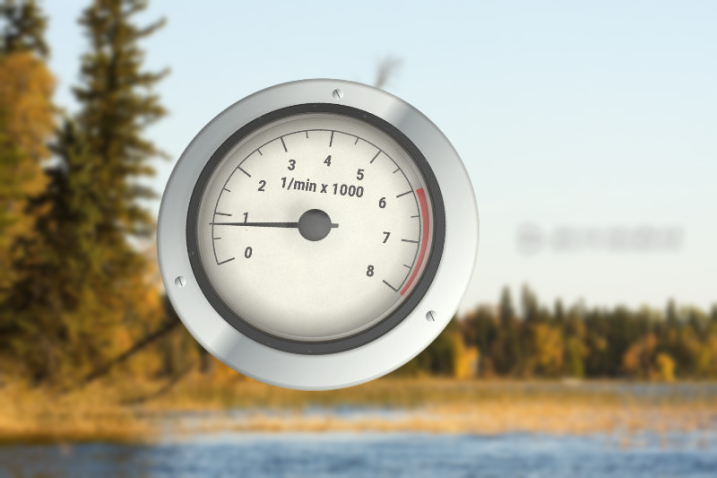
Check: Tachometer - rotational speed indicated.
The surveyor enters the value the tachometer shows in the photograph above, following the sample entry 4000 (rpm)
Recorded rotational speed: 750 (rpm)
